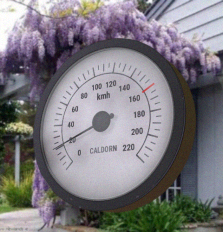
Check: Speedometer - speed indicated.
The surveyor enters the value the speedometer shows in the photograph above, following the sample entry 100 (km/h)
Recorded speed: 20 (km/h)
